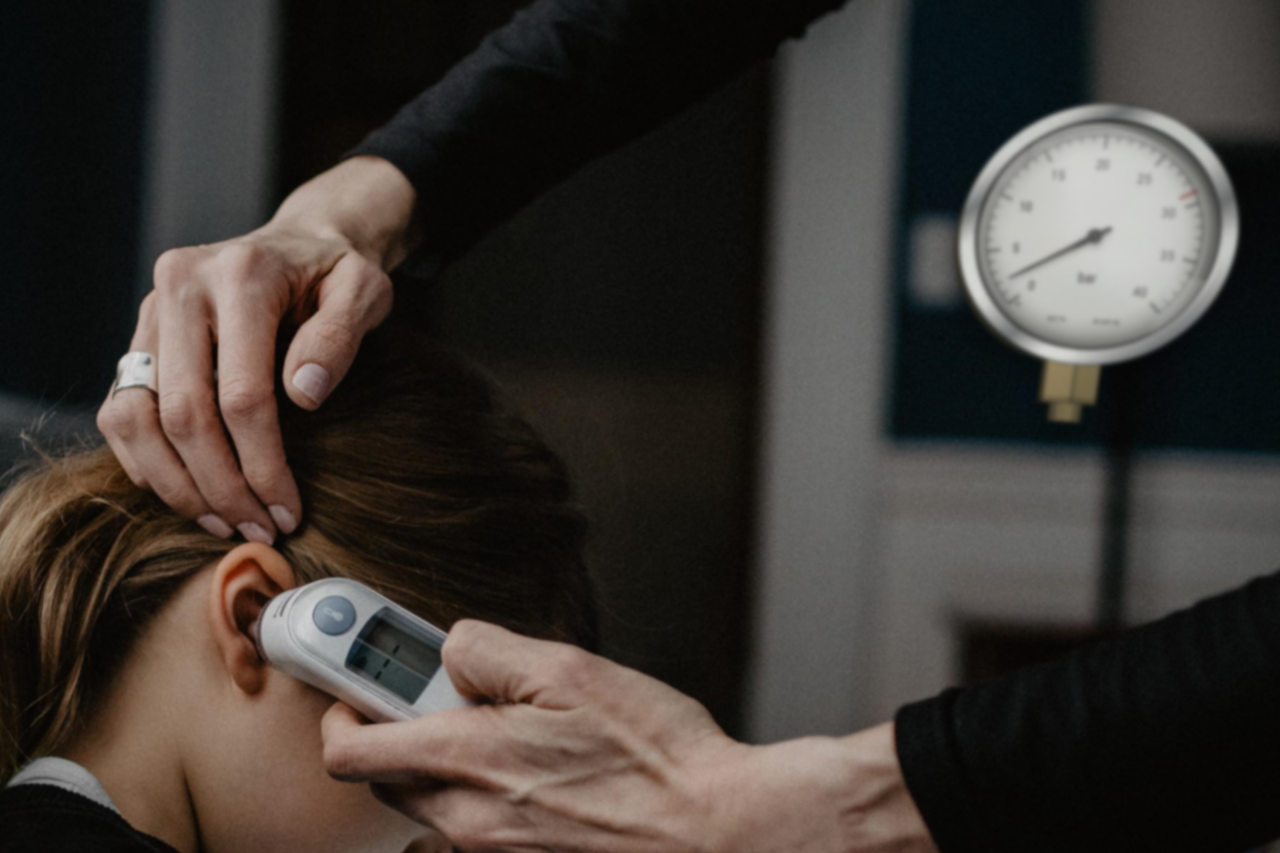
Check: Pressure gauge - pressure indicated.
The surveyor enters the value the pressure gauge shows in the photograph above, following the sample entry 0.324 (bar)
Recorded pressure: 2 (bar)
